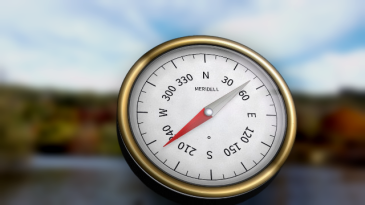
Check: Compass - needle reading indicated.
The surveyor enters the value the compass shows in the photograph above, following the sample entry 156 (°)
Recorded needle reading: 230 (°)
